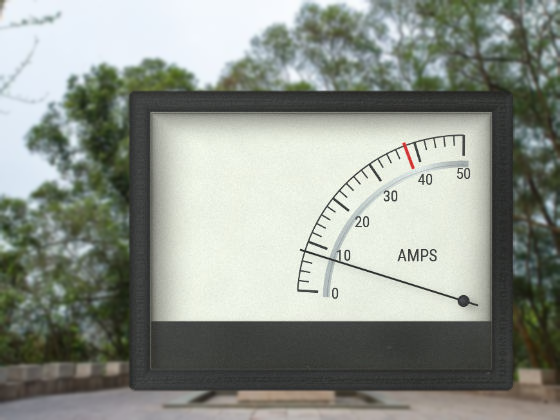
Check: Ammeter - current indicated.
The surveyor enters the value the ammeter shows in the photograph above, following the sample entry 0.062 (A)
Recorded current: 8 (A)
